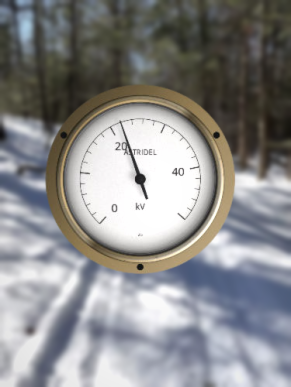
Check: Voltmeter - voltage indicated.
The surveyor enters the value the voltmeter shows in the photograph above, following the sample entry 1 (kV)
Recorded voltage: 22 (kV)
